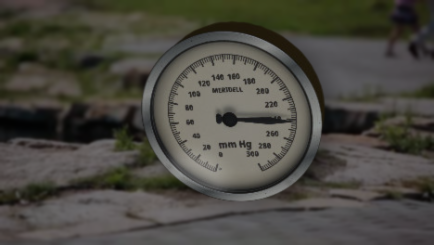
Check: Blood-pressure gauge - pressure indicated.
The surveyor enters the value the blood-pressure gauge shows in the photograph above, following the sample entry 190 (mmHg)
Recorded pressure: 240 (mmHg)
